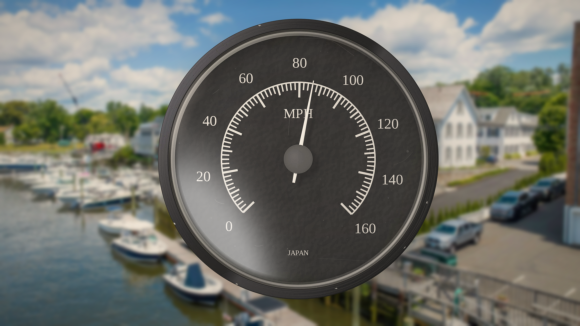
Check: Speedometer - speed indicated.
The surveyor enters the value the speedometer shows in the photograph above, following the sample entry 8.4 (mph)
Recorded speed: 86 (mph)
